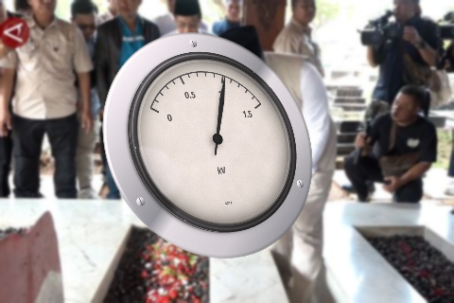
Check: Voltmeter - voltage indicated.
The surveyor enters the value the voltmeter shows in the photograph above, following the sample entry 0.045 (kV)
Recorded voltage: 1 (kV)
